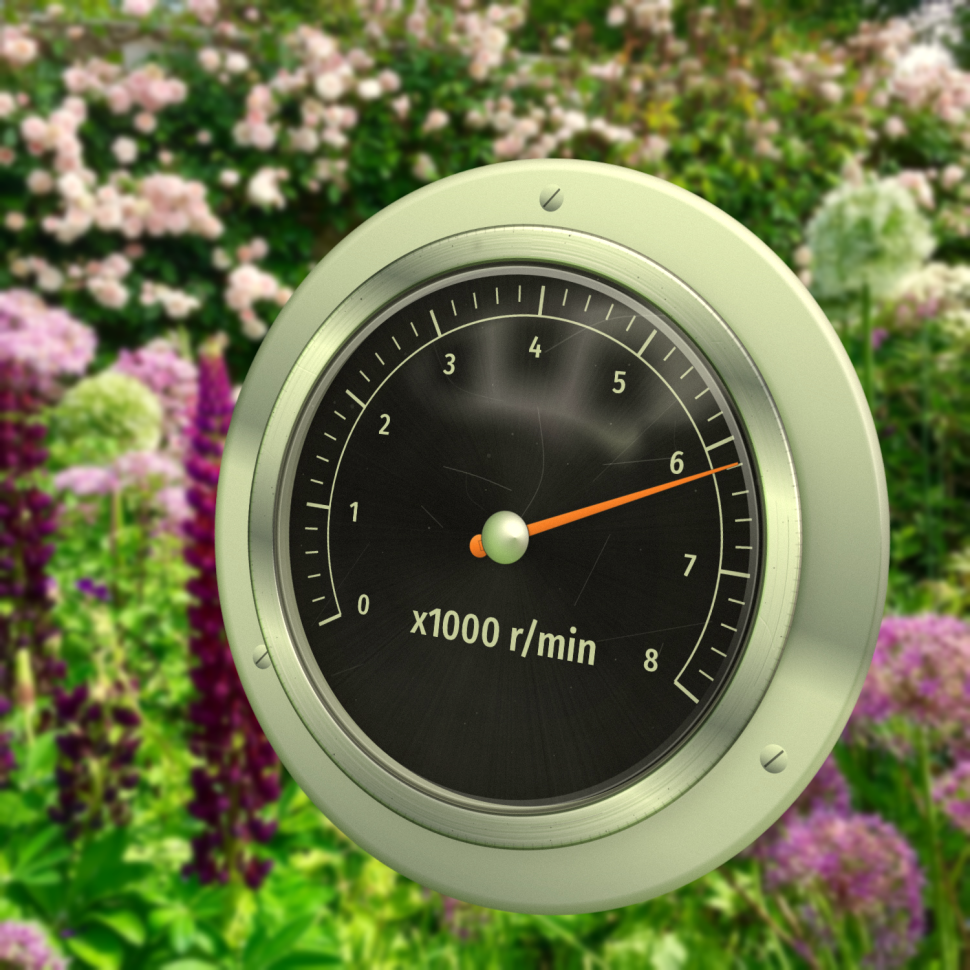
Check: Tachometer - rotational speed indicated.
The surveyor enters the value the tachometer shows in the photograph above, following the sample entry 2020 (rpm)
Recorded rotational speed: 6200 (rpm)
